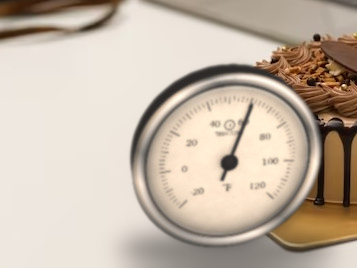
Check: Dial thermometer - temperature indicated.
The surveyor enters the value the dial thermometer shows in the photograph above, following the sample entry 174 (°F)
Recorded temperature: 60 (°F)
